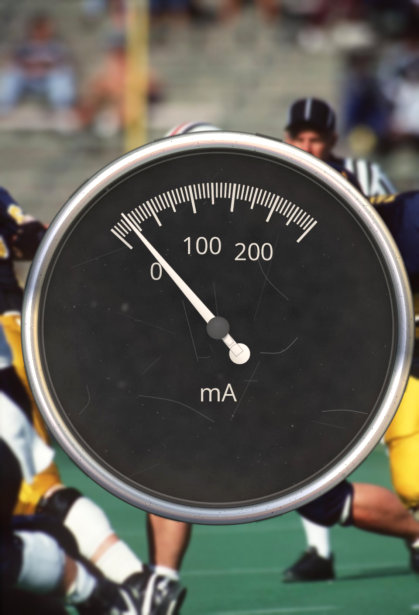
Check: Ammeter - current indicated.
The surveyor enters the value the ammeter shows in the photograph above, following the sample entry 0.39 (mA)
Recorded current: 20 (mA)
